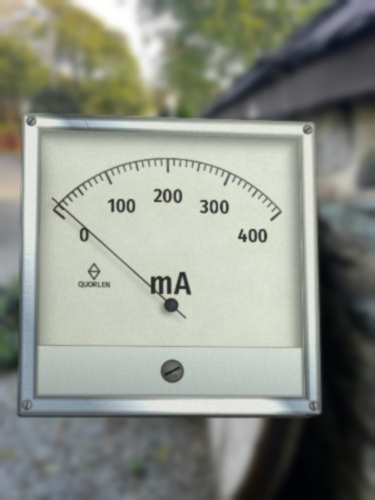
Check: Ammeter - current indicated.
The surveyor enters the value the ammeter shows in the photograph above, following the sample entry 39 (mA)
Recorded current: 10 (mA)
